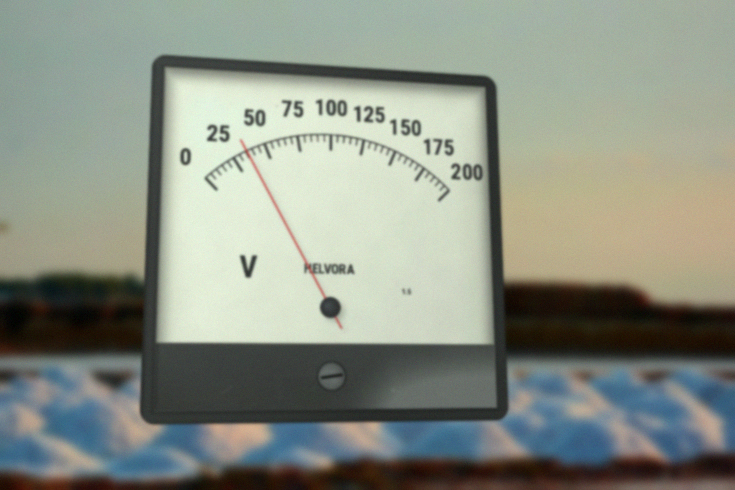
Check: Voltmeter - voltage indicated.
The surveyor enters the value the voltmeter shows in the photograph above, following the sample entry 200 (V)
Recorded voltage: 35 (V)
